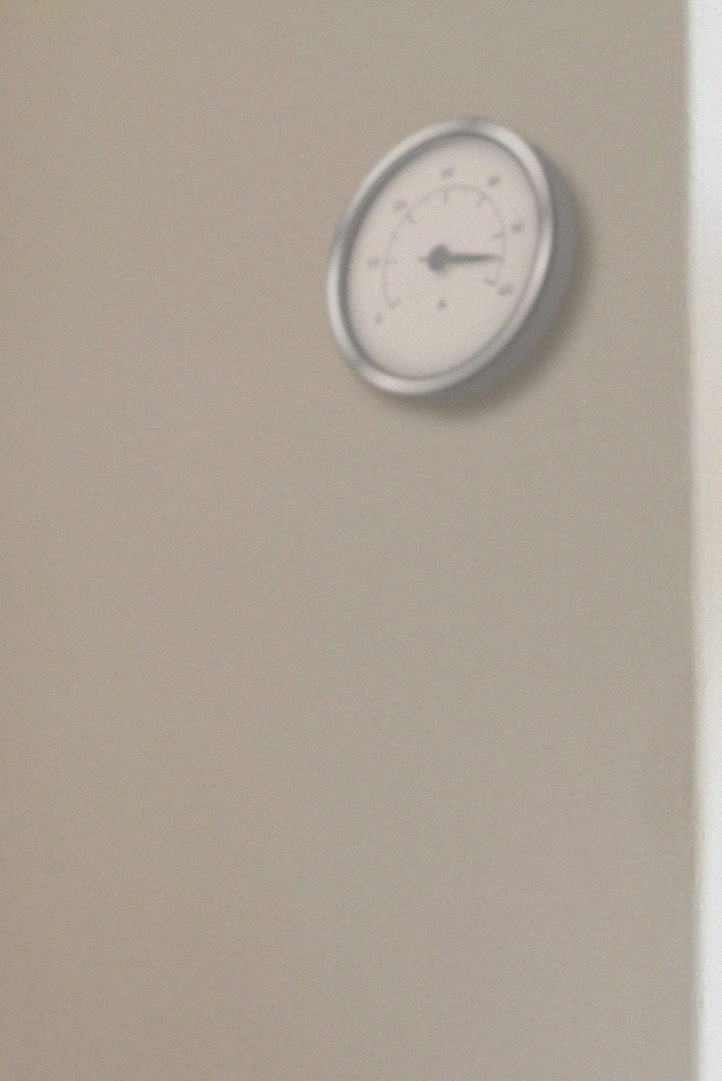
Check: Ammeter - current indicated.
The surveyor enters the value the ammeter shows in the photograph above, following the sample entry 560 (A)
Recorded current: 55 (A)
